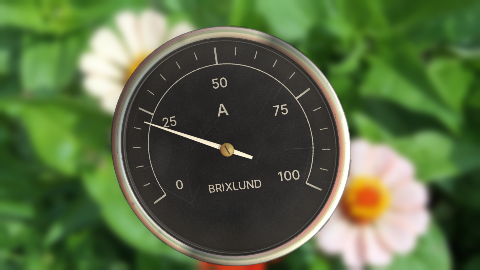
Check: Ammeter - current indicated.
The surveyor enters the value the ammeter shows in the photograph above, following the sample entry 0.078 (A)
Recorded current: 22.5 (A)
